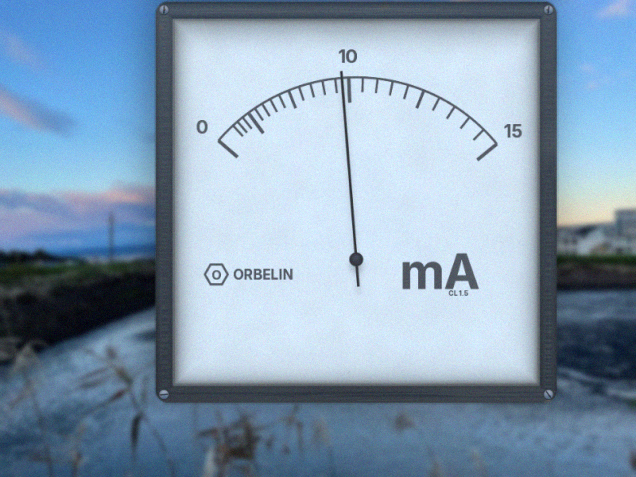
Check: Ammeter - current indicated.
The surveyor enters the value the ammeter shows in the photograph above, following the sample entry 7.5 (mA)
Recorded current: 9.75 (mA)
